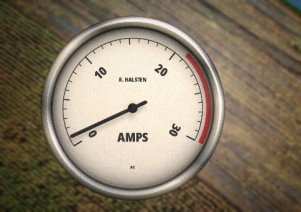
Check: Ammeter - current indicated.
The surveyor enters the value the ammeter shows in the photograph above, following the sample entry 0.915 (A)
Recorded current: 1 (A)
